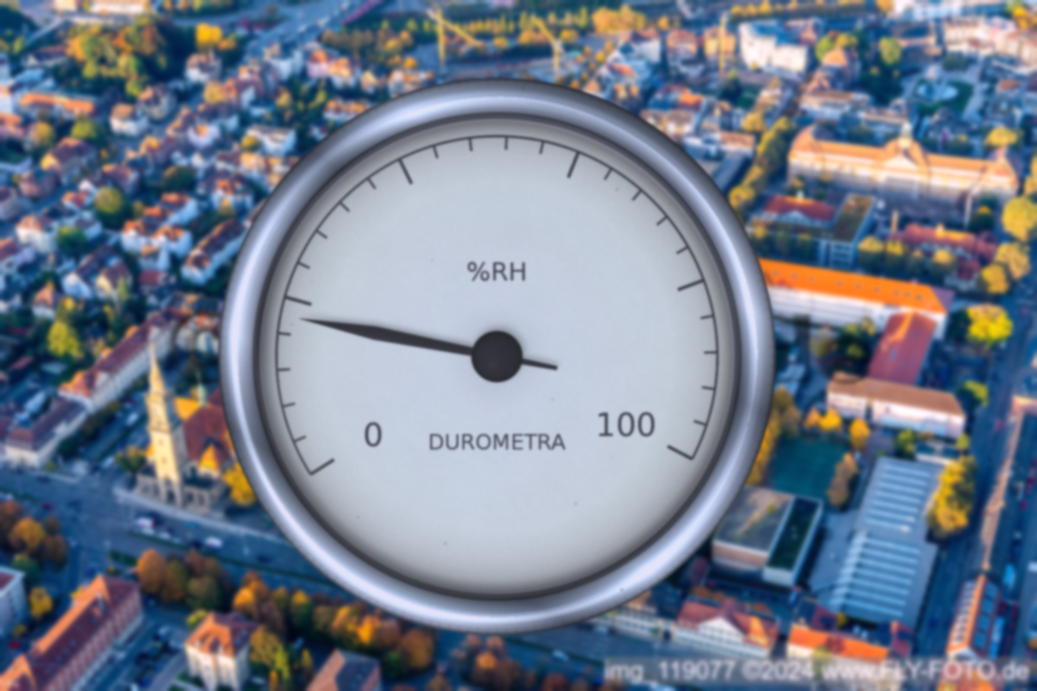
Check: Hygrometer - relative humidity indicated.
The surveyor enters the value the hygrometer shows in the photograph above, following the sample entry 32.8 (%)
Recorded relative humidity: 18 (%)
